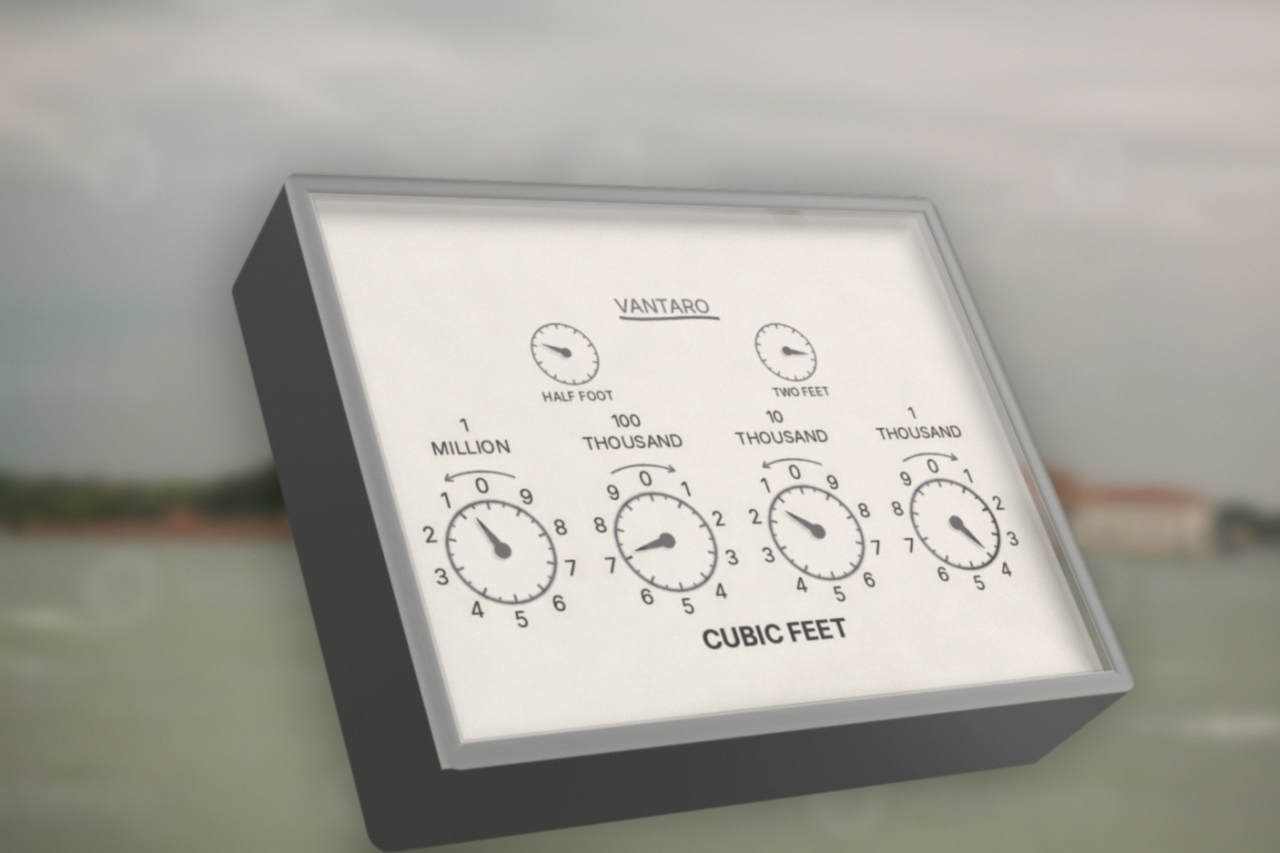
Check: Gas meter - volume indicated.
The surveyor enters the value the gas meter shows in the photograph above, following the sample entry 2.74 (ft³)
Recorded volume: 71400 (ft³)
